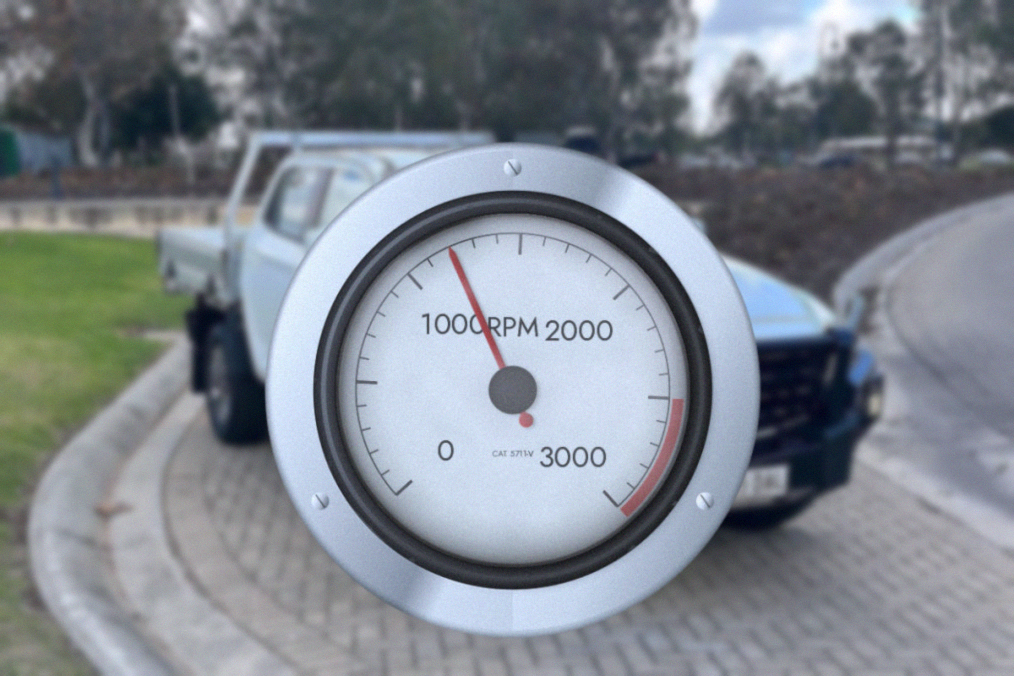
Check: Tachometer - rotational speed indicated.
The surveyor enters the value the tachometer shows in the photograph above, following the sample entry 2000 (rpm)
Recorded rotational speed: 1200 (rpm)
